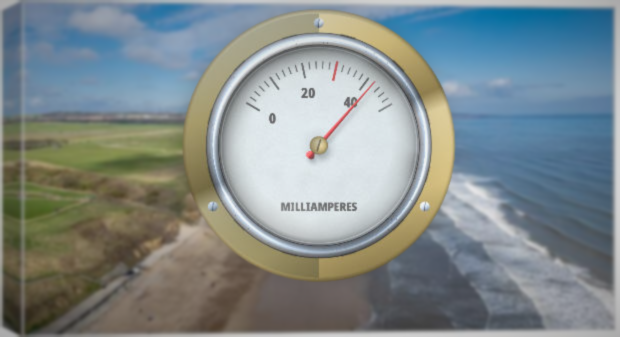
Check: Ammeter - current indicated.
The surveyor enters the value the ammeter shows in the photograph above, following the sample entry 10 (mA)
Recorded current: 42 (mA)
